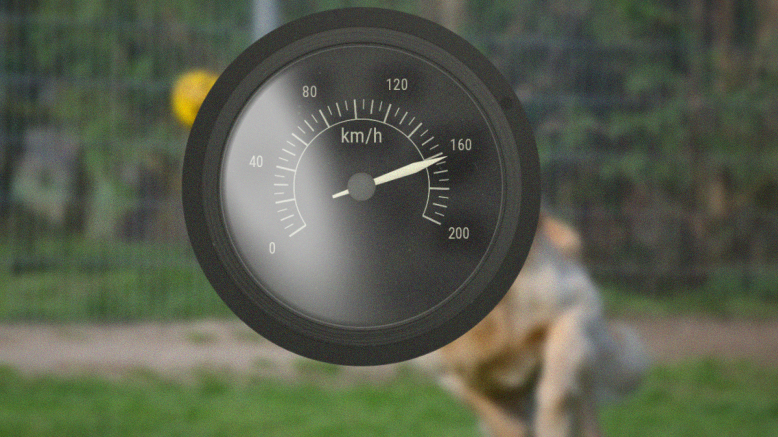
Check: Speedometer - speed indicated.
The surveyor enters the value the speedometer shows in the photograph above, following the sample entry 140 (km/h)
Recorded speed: 162.5 (km/h)
